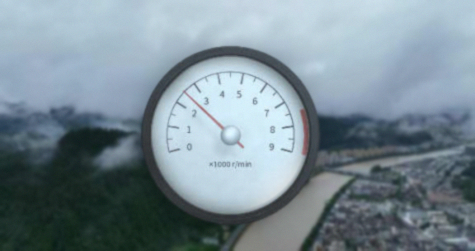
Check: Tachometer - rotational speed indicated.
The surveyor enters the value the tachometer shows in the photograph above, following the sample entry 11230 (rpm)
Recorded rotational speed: 2500 (rpm)
